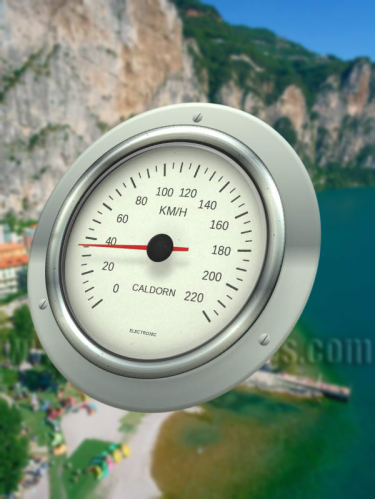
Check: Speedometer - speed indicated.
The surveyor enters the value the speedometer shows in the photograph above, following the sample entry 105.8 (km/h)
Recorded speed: 35 (km/h)
